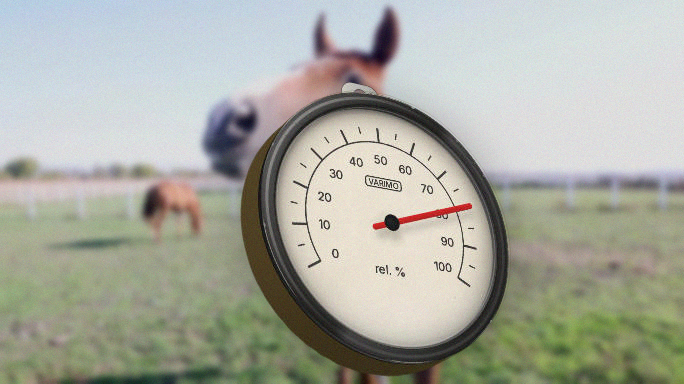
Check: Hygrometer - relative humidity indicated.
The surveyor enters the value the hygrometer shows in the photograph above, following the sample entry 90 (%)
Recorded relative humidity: 80 (%)
